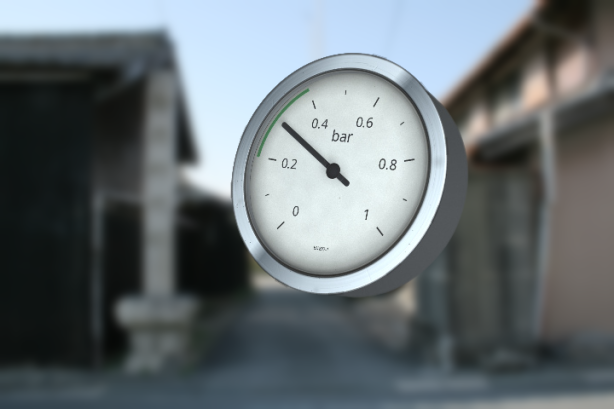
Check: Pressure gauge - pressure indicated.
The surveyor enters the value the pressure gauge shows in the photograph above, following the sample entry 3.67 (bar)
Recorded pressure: 0.3 (bar)
